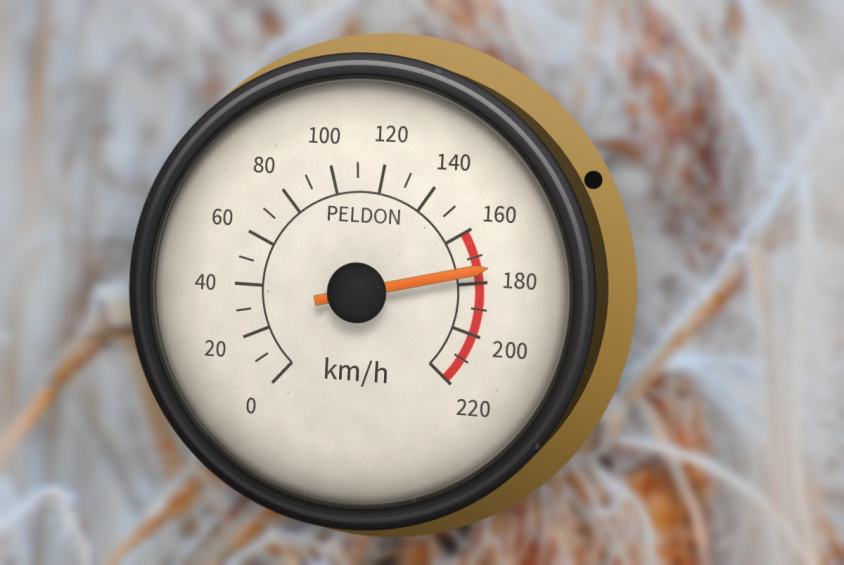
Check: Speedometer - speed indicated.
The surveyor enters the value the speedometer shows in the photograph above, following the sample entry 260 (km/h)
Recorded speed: 175 (km/h)
